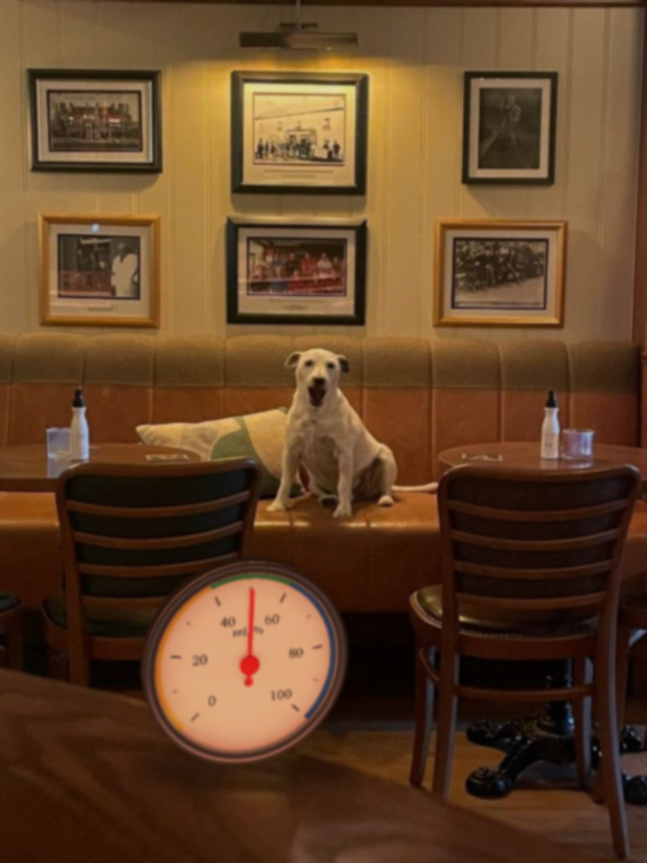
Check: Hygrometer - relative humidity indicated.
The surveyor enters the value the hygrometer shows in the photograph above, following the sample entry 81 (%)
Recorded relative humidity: 50 (%)
